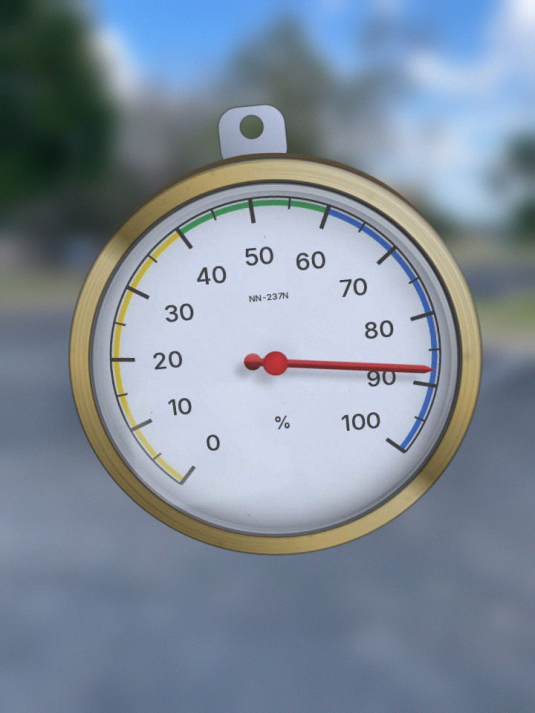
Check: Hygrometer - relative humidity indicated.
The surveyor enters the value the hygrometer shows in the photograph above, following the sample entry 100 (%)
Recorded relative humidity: 87.5 (%)
